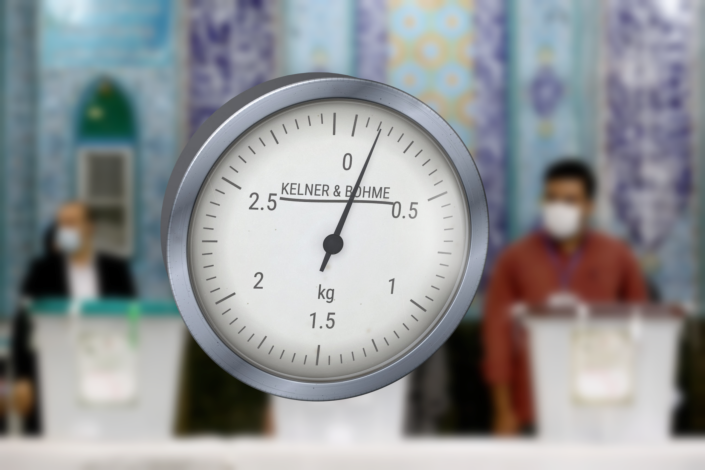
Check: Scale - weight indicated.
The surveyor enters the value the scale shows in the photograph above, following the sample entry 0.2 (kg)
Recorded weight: 0.1 (kg)
